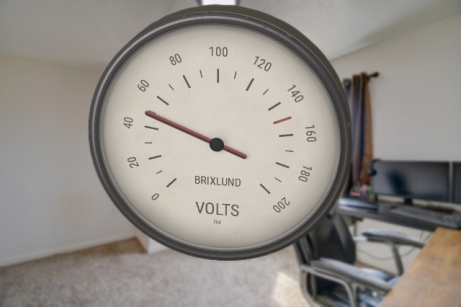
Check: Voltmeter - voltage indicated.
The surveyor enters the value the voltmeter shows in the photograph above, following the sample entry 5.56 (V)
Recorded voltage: 50 (V)
